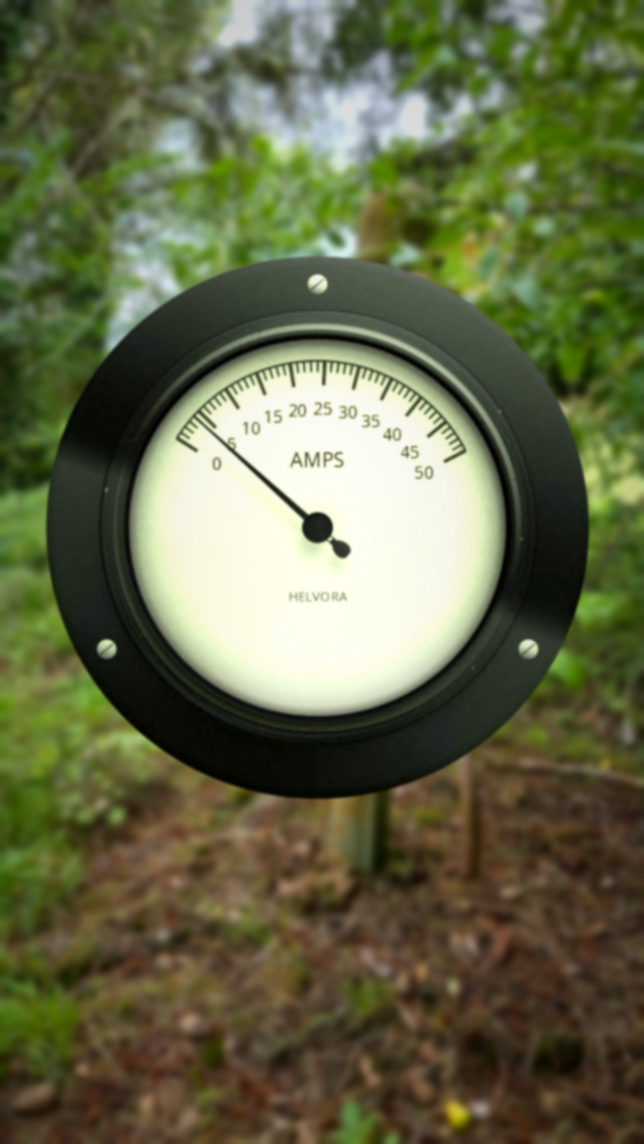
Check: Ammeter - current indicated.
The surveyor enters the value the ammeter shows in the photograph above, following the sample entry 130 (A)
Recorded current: 4 (A)
